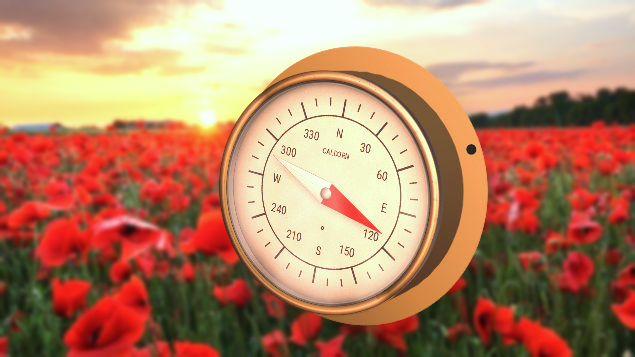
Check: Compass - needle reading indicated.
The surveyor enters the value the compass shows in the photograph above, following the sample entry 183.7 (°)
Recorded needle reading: 110 (°)
